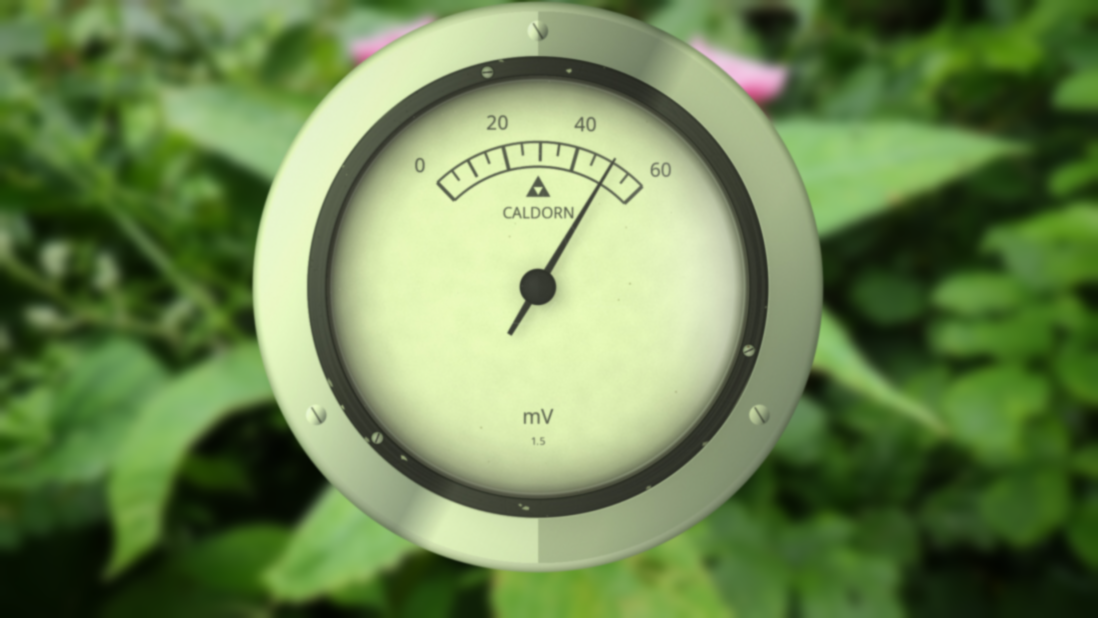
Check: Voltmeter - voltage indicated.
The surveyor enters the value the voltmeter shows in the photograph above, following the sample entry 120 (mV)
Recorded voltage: 50 (mV)
